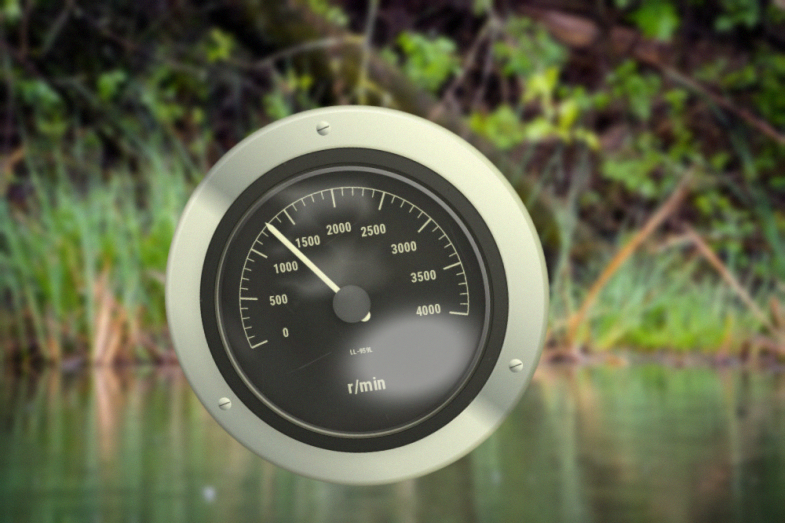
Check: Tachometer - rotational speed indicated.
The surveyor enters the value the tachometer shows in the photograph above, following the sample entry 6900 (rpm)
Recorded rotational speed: 1300 (rpm)
